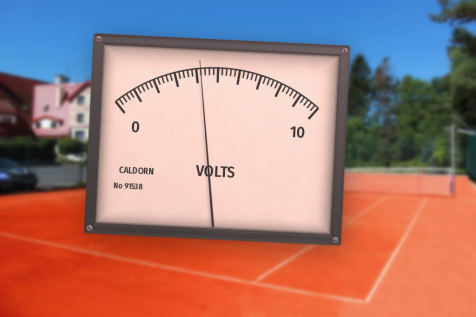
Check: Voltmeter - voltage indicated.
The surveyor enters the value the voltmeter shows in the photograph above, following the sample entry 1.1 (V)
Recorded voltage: 4.2 (V)
